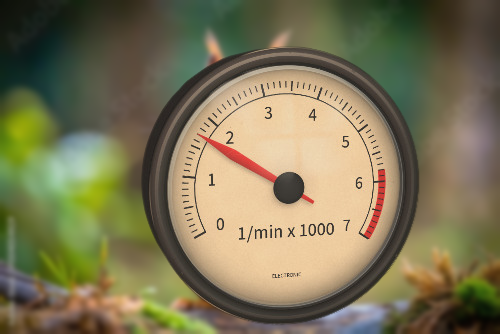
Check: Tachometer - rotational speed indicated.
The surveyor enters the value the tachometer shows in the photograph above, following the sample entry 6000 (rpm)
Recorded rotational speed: 1700 (rpm)
